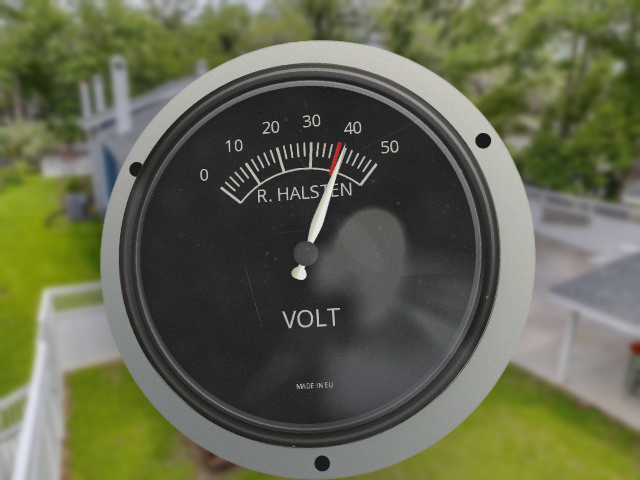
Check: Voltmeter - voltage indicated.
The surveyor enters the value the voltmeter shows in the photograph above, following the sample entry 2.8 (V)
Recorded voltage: 40 (V)
